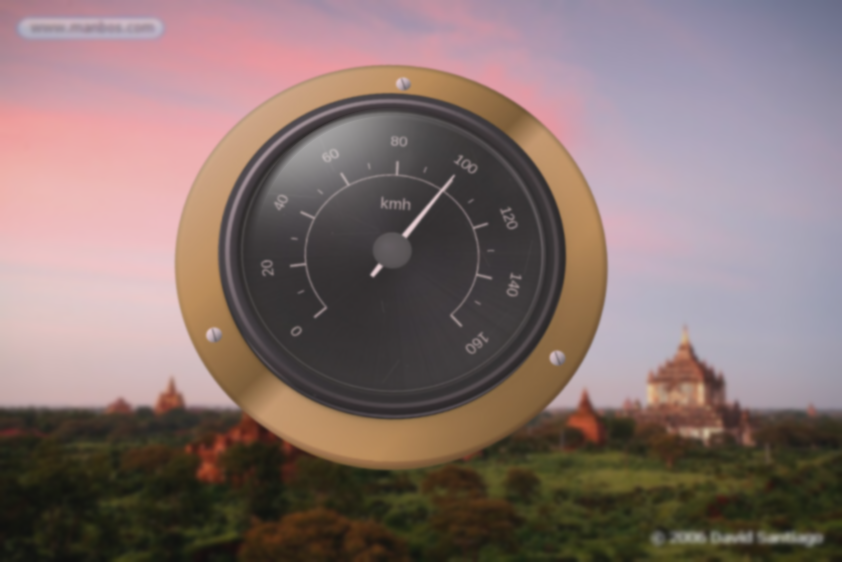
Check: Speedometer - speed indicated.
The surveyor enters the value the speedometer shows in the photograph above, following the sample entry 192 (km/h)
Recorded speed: 100 (km/h)
